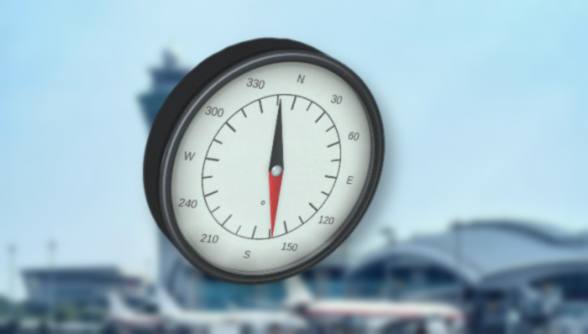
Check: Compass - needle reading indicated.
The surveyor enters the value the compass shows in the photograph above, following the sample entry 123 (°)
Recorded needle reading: 165 (°)
